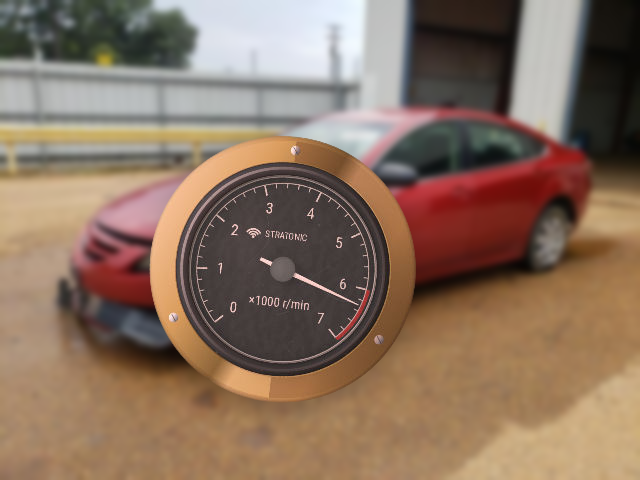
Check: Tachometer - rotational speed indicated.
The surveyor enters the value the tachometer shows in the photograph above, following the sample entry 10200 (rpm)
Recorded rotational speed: 6300 (rpm)
